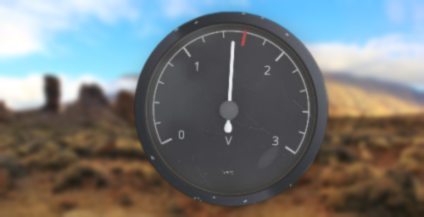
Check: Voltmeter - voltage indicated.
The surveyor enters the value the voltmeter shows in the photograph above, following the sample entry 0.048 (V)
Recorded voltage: 1.5 (V)
